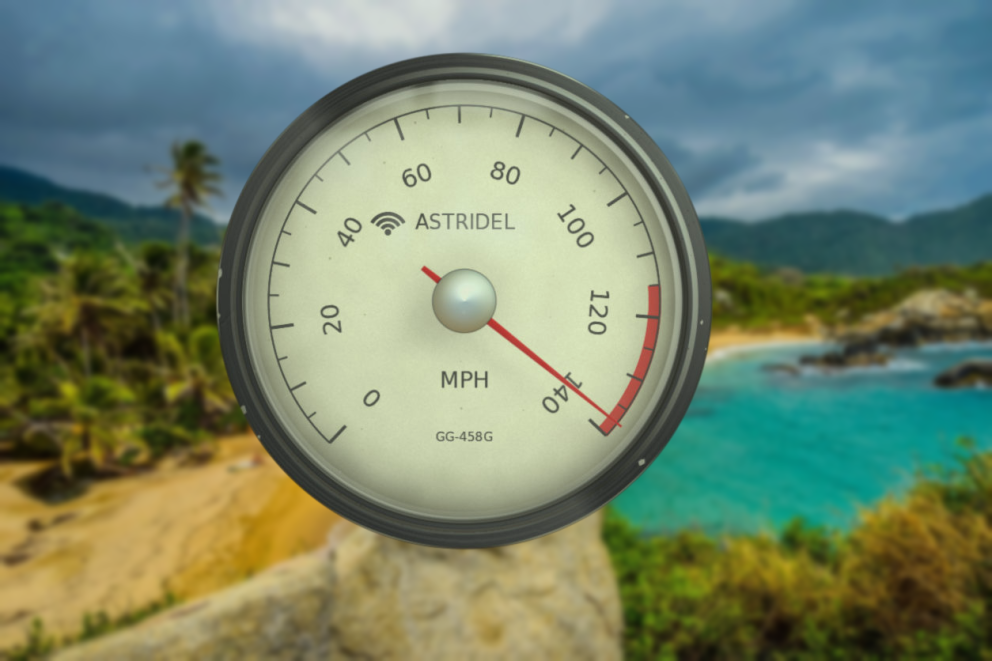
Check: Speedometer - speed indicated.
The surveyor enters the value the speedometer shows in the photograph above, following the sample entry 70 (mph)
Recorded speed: 137.5 (mph)
